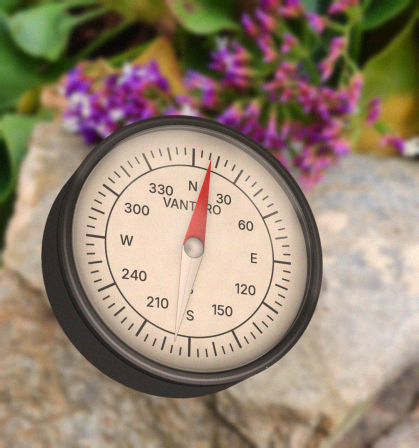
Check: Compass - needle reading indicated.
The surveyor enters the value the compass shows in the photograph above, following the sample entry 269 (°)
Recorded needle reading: 10 (°)
